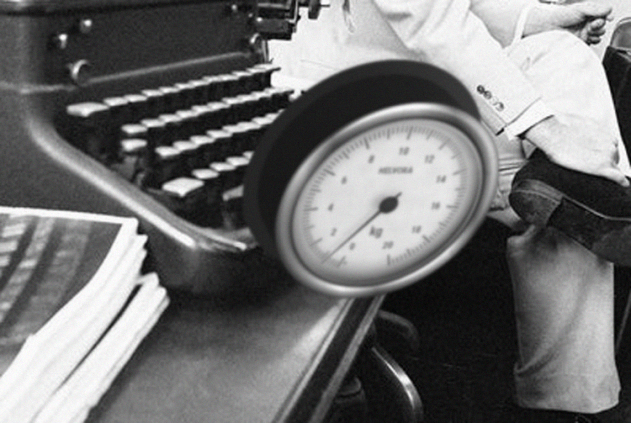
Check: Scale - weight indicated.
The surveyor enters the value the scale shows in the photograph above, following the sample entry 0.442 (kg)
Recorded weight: 1 (kg)
